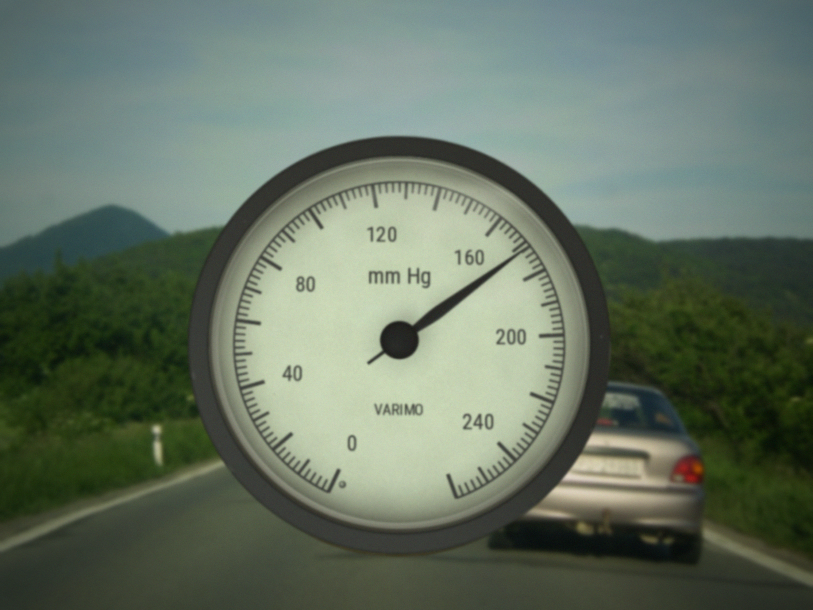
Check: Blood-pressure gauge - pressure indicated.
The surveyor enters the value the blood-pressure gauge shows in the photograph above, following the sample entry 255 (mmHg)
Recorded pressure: 172 (mmHg)
